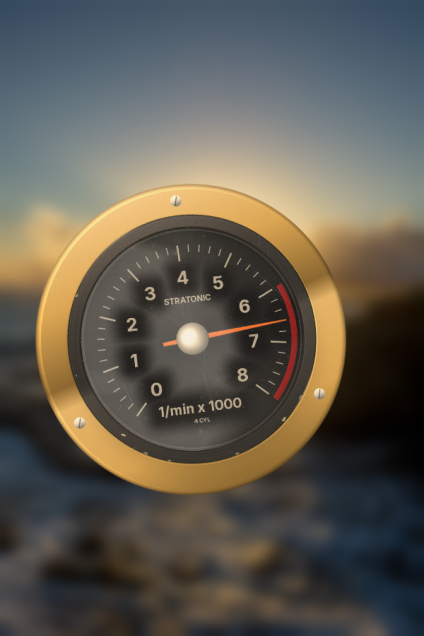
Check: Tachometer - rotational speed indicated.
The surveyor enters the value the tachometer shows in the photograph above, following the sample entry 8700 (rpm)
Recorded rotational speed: 6600 (rpm)
